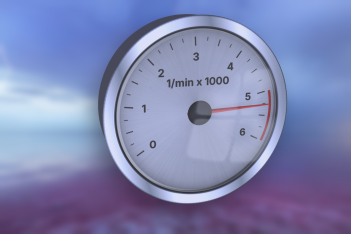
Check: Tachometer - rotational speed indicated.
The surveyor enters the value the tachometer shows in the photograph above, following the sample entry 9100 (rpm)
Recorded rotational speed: 5250 (rpm)
